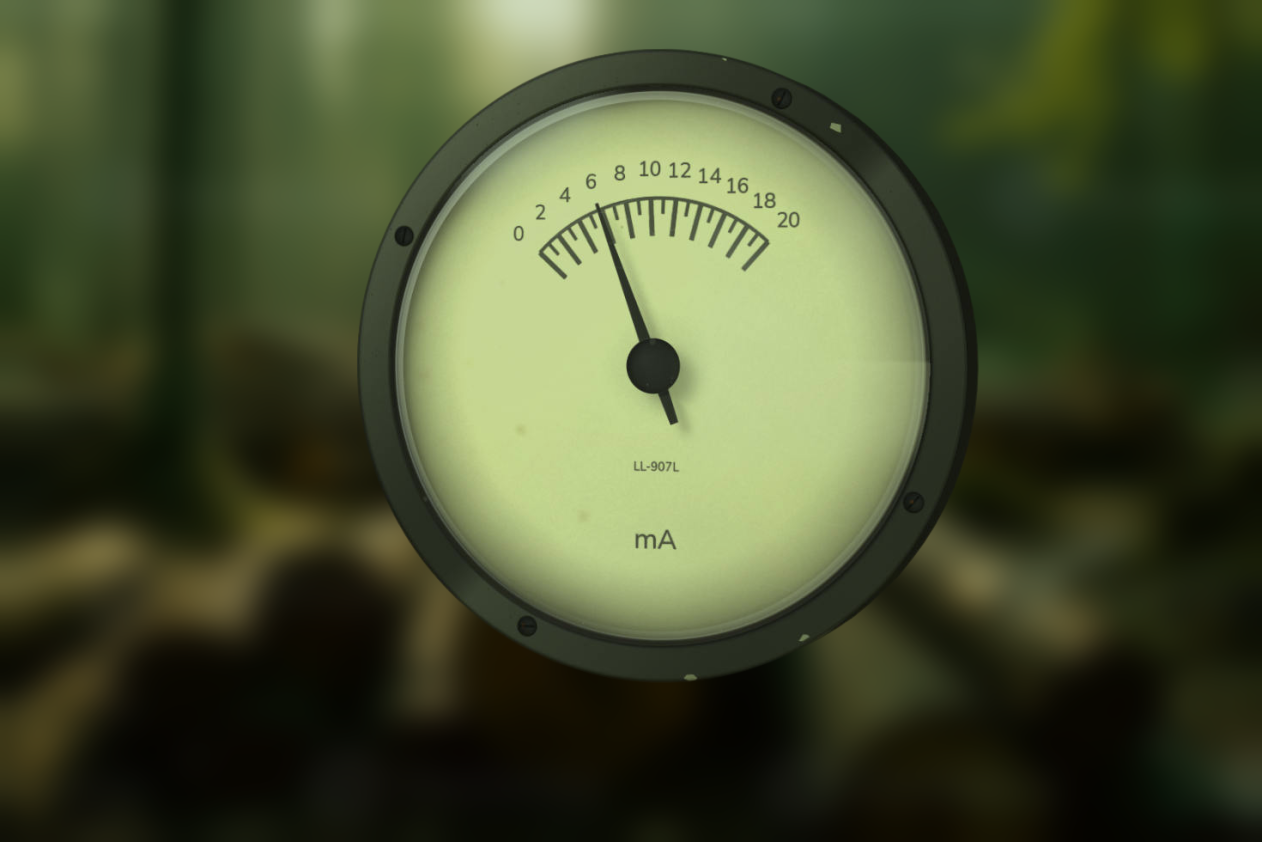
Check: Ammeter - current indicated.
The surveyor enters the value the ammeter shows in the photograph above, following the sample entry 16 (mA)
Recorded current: 6 (mA)
